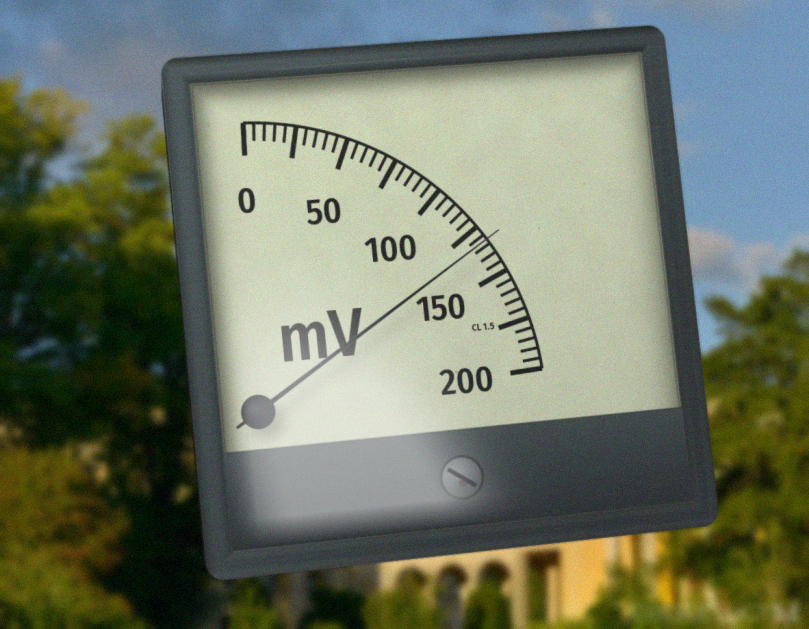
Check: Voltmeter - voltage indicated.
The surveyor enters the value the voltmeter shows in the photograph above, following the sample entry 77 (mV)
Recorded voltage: 132.5 (mV)
